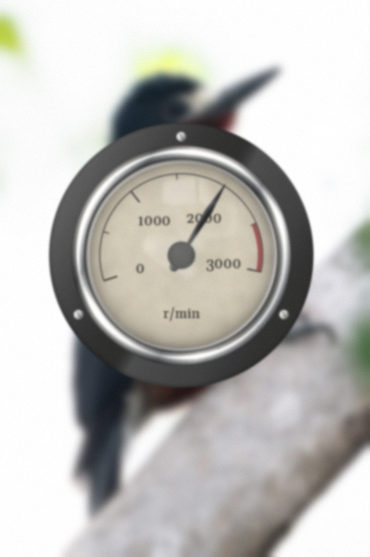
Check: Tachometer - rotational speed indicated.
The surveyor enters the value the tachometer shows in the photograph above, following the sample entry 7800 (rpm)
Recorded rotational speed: 2000 (rpm)
